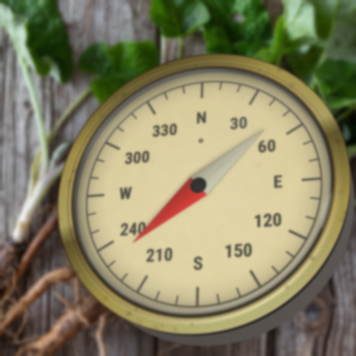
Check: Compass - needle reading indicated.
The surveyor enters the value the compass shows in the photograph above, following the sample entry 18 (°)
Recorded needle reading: 230 (°)
